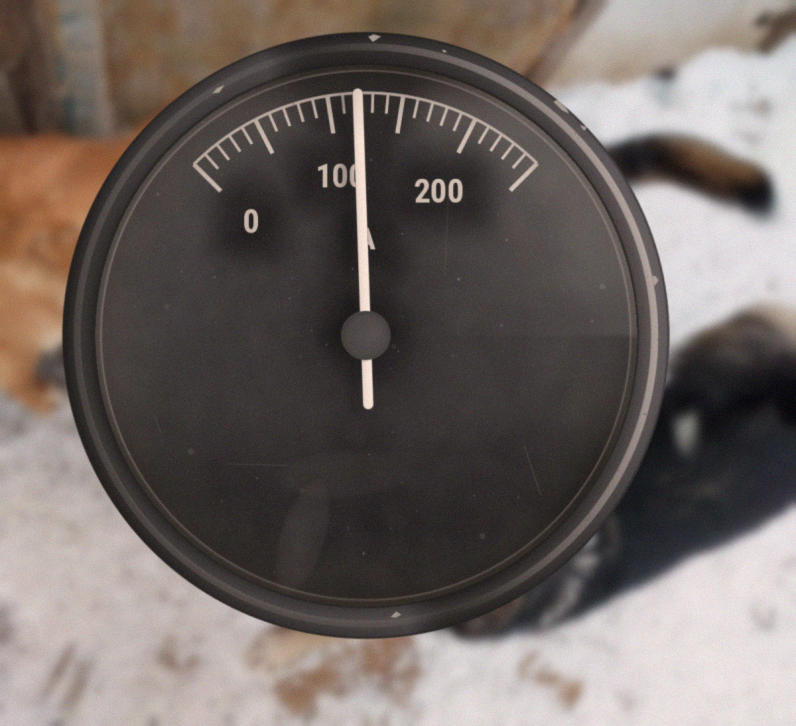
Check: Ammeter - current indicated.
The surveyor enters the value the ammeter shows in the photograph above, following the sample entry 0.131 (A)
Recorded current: 120 (A)
